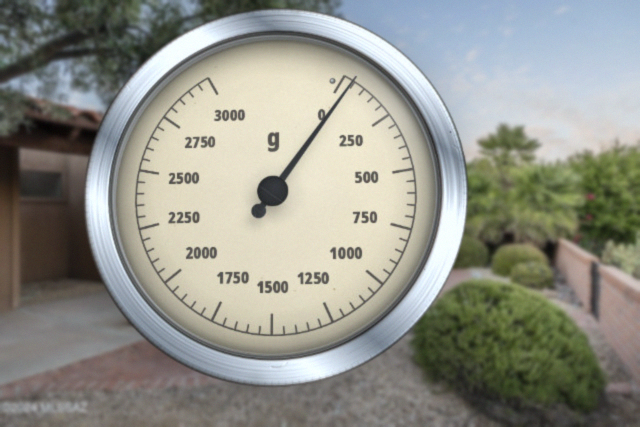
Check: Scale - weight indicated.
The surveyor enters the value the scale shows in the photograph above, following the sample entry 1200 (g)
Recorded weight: 50 (g)
